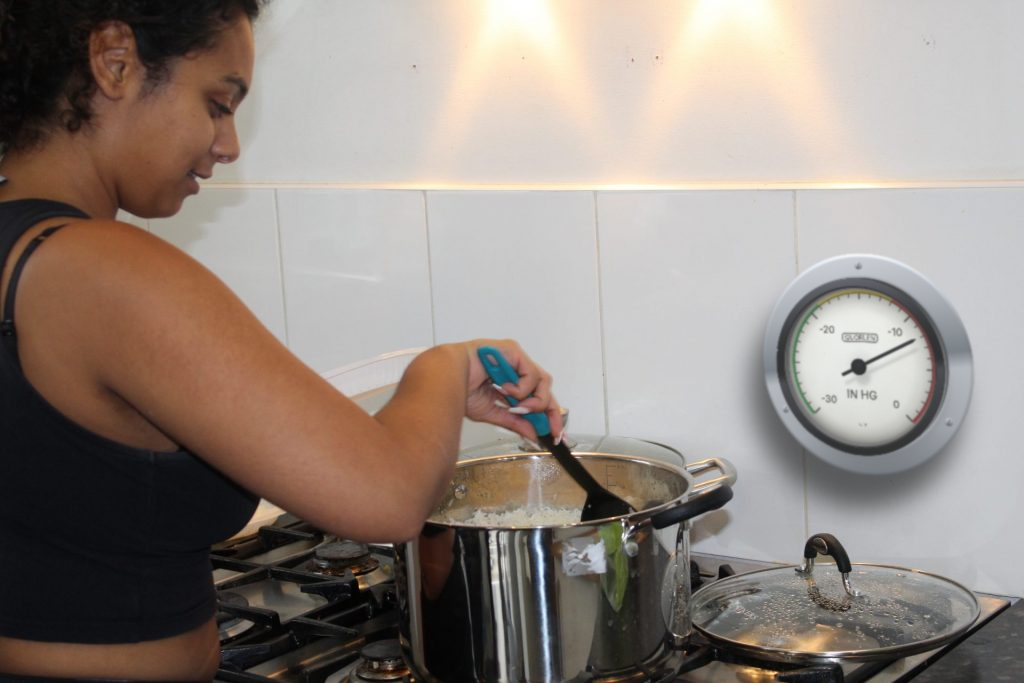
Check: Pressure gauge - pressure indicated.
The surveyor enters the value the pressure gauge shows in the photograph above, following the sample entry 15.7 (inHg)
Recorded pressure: -8 (inHg)
